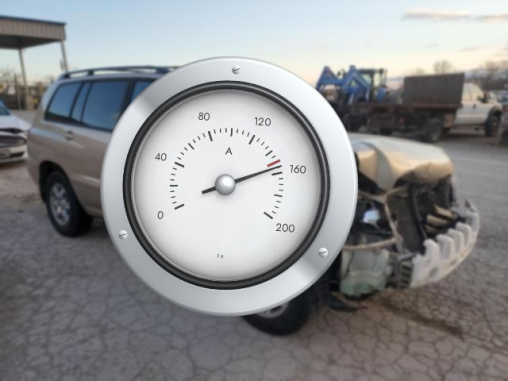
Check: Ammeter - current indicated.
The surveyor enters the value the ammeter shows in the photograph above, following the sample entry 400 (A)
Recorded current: 155 (A)
